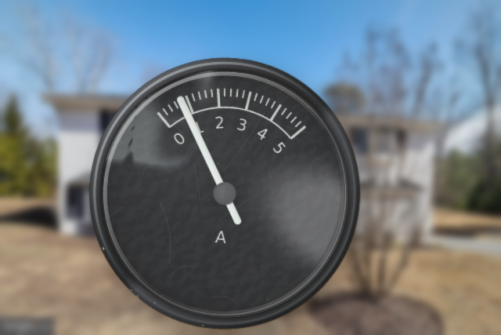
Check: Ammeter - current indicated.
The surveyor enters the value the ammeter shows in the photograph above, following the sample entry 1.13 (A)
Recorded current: 0.8 (A)
